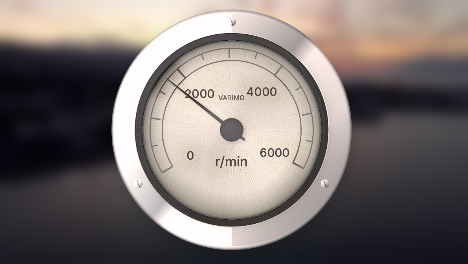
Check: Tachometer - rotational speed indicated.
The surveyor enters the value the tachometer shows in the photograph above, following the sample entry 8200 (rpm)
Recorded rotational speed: 1750 (rpm)
